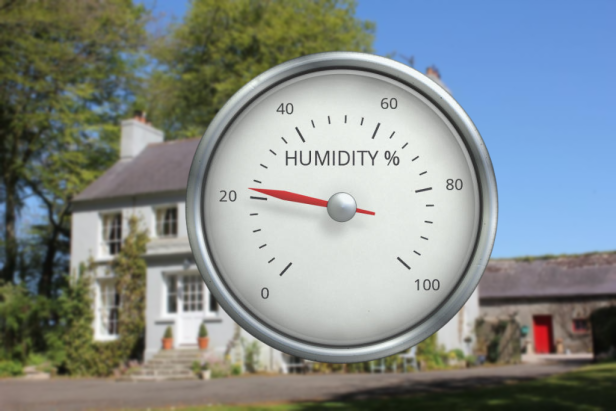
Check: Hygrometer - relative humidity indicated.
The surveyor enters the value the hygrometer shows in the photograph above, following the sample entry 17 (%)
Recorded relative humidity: 22 (%)
